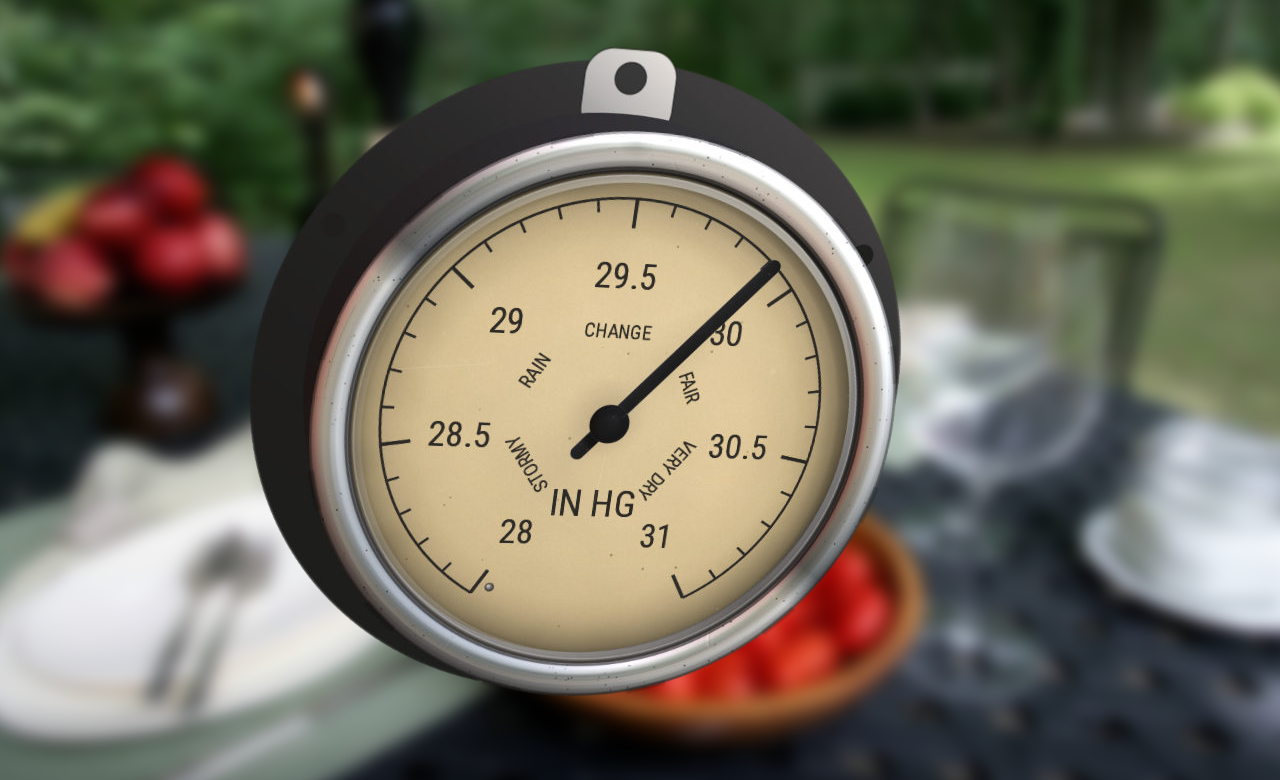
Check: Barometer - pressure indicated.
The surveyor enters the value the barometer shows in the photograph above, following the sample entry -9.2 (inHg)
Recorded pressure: 29.9 (inHg)
